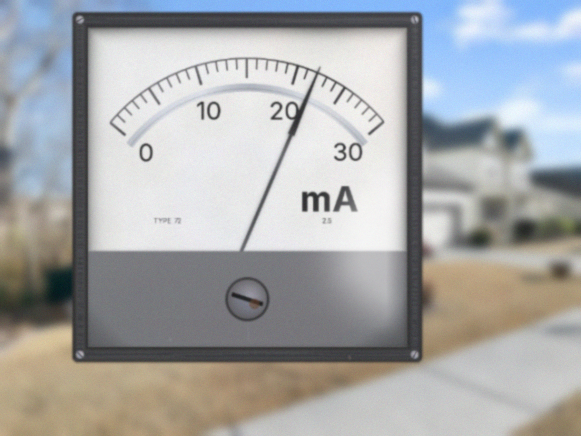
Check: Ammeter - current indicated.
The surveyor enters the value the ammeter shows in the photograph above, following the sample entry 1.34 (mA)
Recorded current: 22 (mA)
